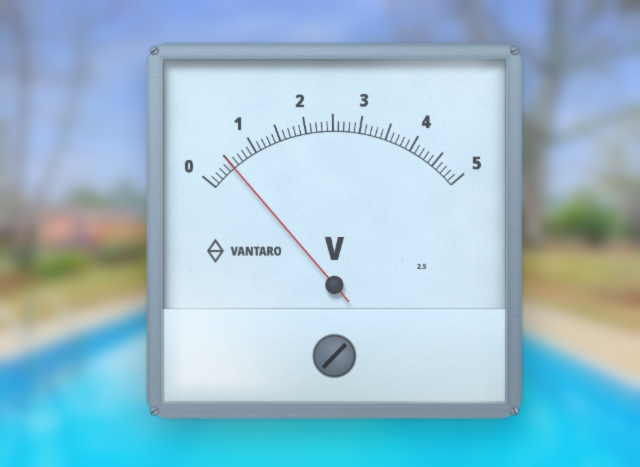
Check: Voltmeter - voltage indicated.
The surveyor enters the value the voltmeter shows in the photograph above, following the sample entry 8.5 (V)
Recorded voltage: 0.5 (V)
